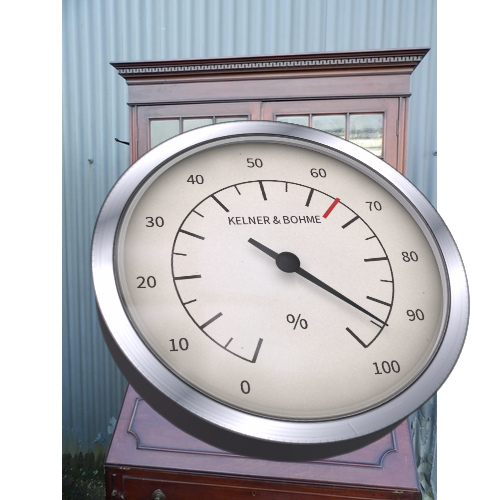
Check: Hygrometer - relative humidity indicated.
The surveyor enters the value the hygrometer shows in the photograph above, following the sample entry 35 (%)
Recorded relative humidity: 95 (%)
